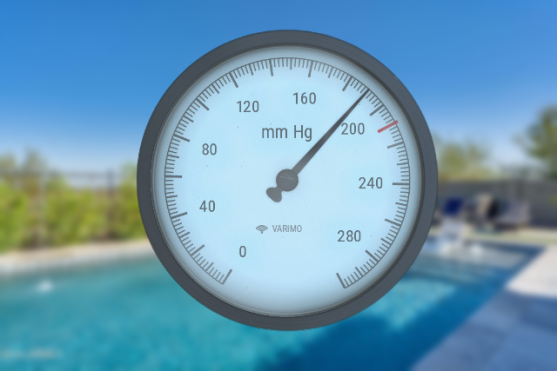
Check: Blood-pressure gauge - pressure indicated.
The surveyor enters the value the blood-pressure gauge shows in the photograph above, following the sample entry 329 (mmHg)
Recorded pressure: 190 (mmHg)
